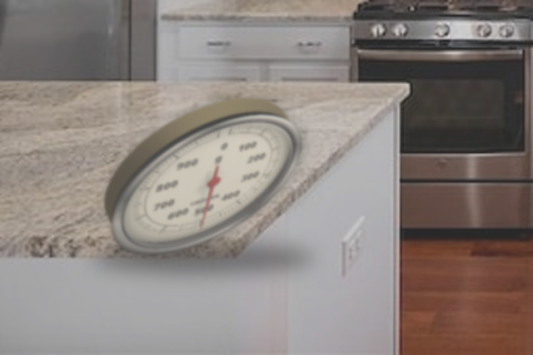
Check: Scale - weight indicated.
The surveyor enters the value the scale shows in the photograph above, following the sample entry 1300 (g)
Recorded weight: 500 (g)
